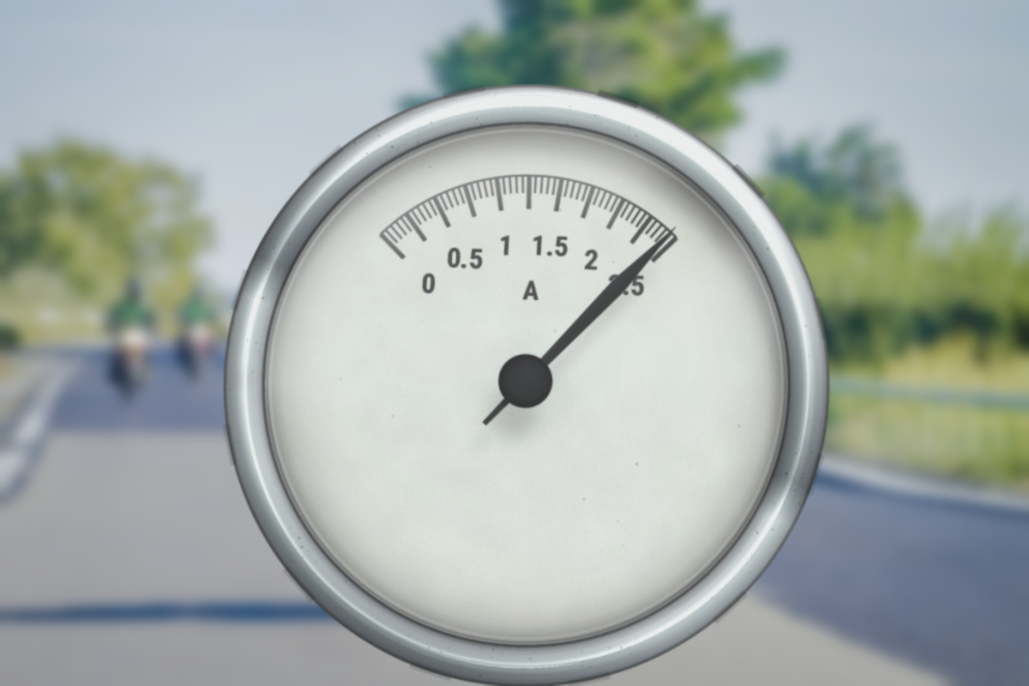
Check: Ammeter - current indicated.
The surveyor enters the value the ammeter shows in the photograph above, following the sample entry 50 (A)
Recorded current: 2.45 (A)
